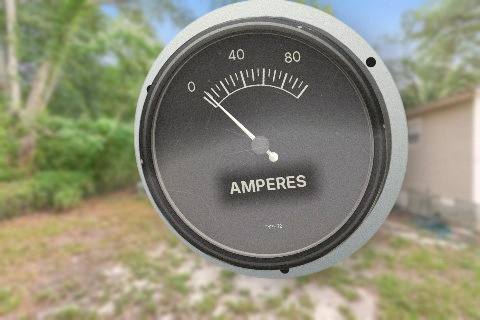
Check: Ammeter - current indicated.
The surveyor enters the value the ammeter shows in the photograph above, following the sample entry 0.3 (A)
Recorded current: 5 (A)
